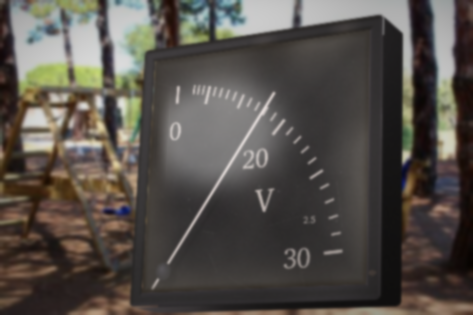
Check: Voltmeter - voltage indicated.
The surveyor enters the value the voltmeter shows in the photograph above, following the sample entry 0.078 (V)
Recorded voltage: 18 (V)
